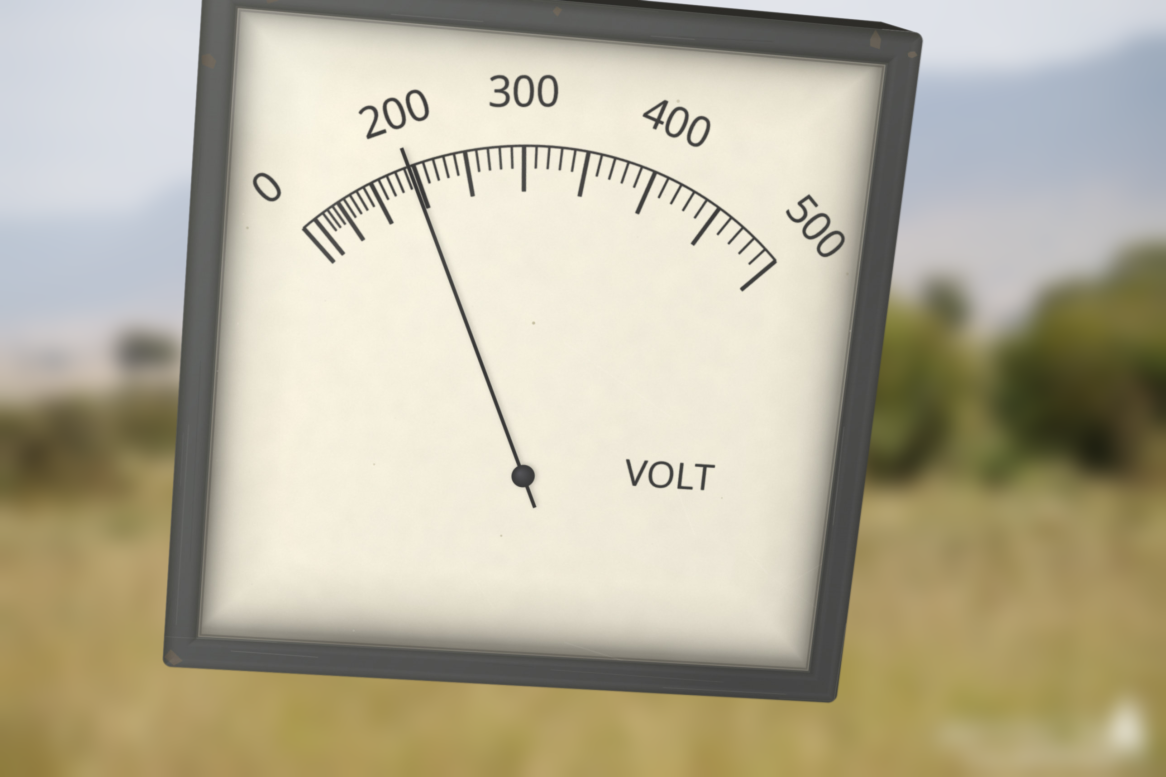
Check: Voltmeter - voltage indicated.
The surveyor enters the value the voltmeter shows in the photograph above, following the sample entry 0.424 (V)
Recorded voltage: 195 (V)
